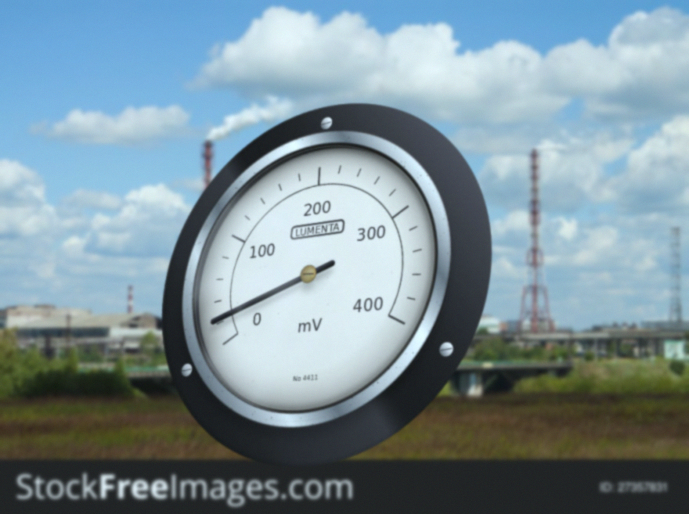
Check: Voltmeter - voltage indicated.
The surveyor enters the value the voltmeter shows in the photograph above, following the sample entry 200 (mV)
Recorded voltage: 20 (mV)
